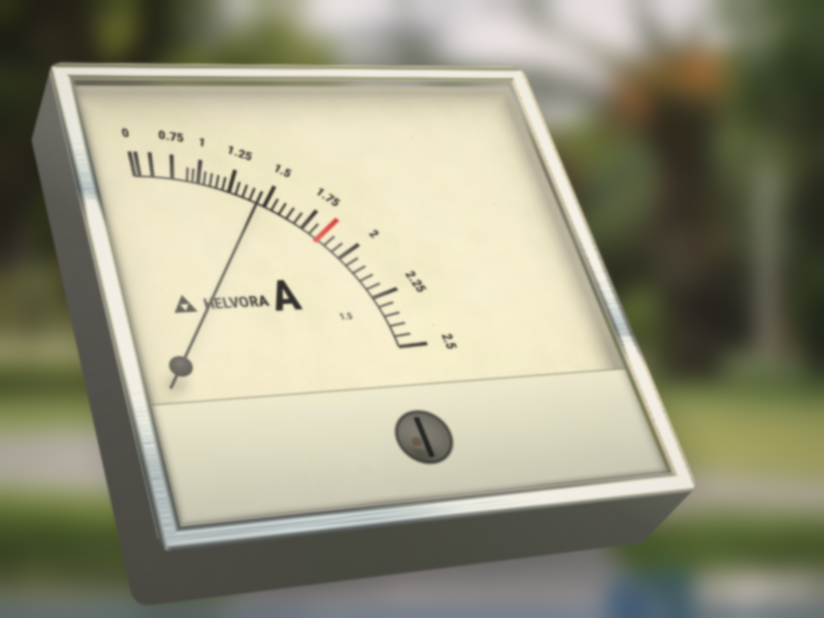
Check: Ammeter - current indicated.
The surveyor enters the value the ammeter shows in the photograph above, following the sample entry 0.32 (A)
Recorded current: 1.45 (A)
